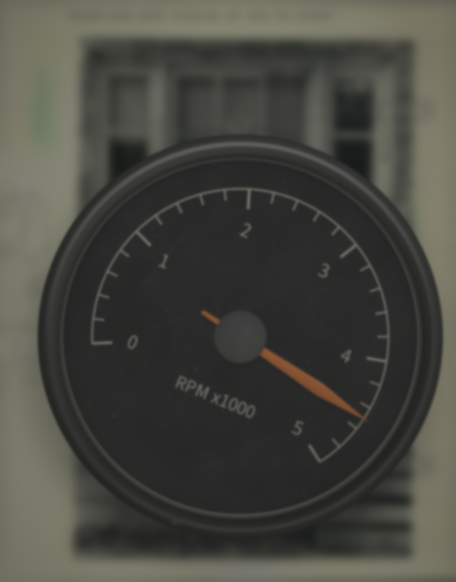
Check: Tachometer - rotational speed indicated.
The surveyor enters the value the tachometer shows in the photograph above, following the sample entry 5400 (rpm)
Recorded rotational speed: 4500 (rpm)
